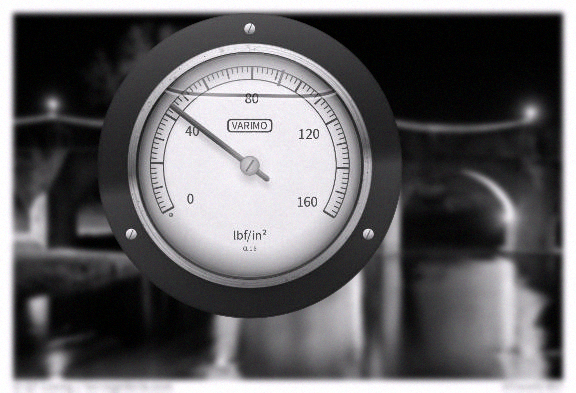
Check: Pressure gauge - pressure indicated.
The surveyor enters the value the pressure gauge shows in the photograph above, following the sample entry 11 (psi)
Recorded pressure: 44 (psi)
